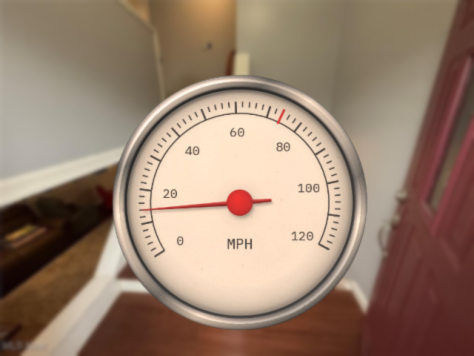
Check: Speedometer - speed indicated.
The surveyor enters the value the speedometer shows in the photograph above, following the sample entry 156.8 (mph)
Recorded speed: 14 (mph)
